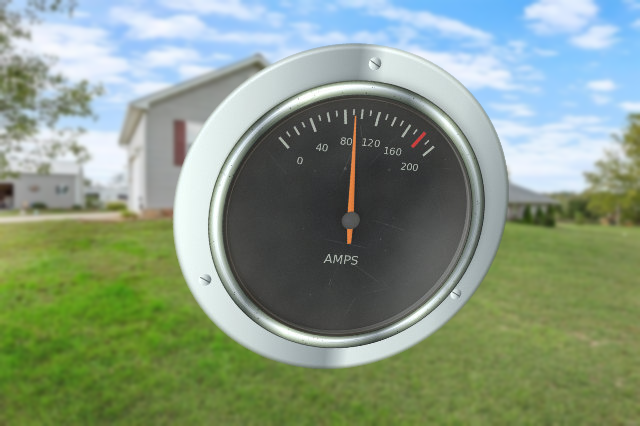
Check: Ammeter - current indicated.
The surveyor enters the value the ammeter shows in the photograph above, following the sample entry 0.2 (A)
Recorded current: 90 (A)
